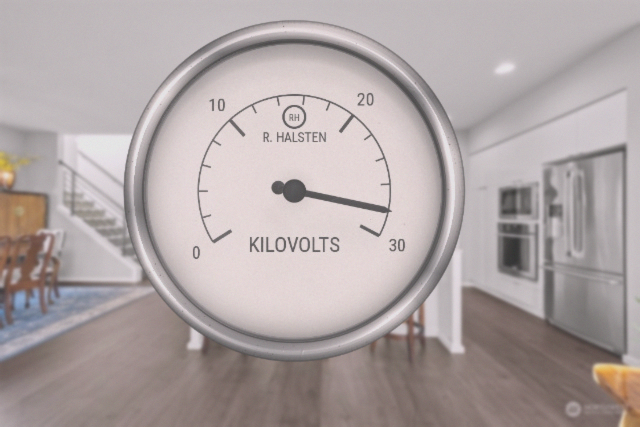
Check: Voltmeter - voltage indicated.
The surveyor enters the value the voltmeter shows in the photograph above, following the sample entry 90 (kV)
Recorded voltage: 28 (kV)
